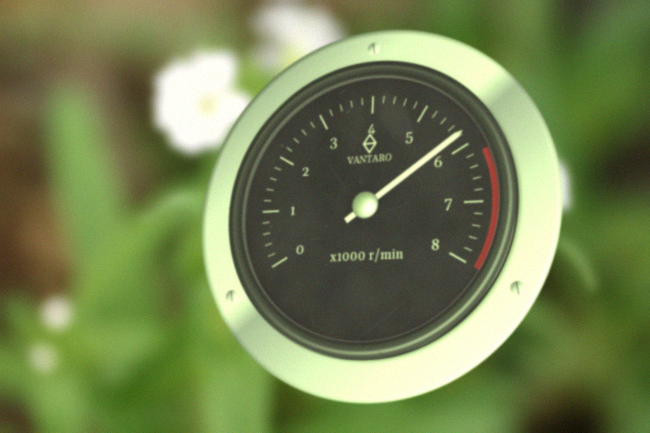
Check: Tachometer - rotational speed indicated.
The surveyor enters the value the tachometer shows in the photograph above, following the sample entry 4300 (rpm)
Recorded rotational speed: 5800 (rpm)
